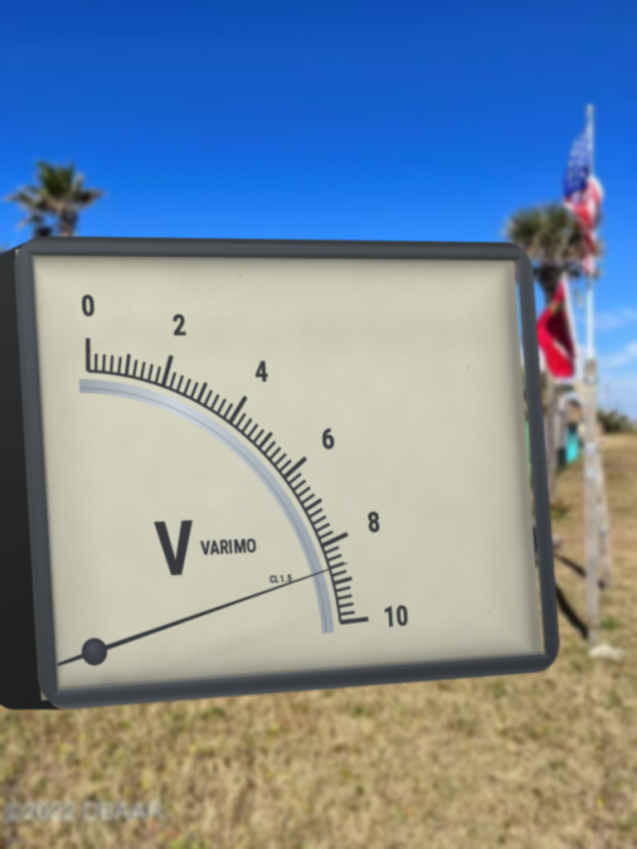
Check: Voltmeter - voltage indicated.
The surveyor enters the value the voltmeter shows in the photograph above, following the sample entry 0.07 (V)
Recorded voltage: 8.6 (V)
